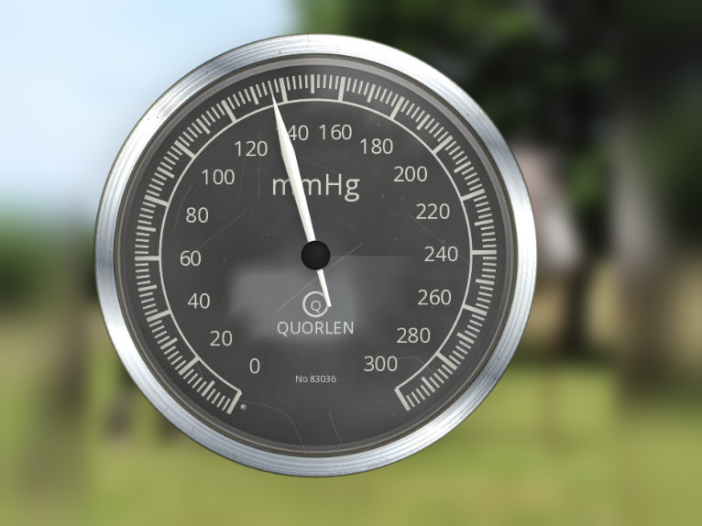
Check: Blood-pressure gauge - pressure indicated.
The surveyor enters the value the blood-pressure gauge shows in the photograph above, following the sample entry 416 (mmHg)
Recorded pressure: 136 (mmHg)
